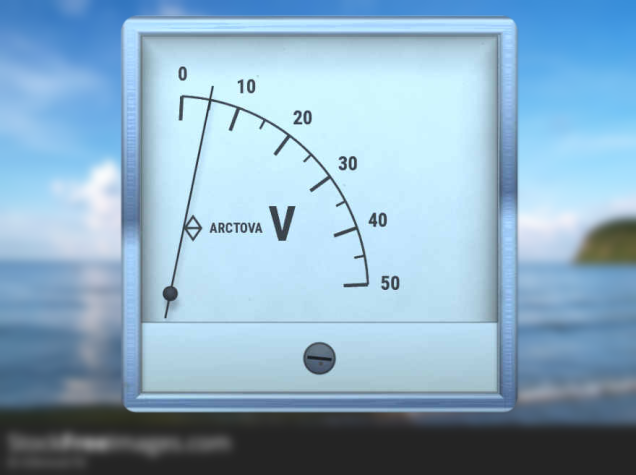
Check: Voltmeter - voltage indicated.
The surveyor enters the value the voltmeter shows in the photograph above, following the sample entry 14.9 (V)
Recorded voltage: 5 (V)
